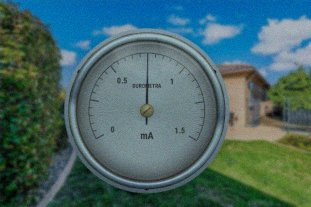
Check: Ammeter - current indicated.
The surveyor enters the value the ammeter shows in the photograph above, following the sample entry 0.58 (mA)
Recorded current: 0.75 (mA)
